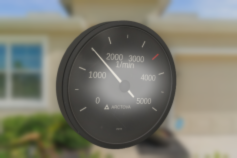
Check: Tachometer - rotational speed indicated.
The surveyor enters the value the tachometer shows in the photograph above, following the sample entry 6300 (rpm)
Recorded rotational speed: 1500 (rpm)
